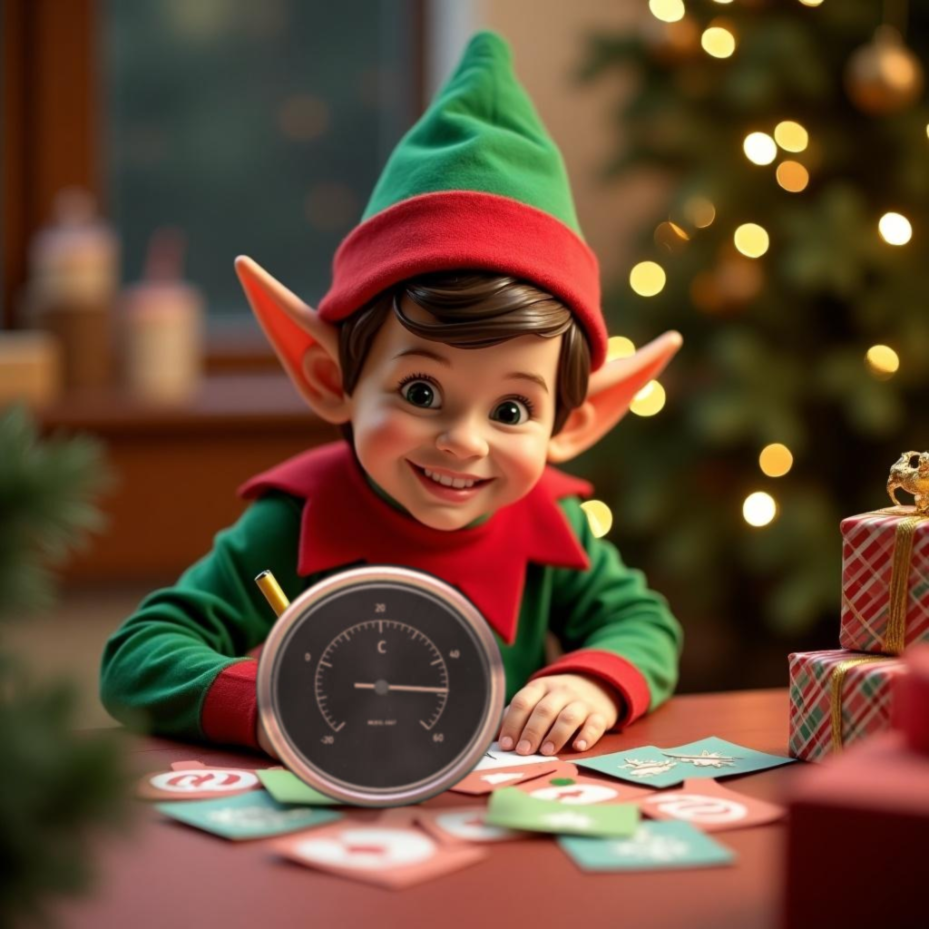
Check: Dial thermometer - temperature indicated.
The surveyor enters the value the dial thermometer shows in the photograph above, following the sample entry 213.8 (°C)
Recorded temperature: 48 (°C)
